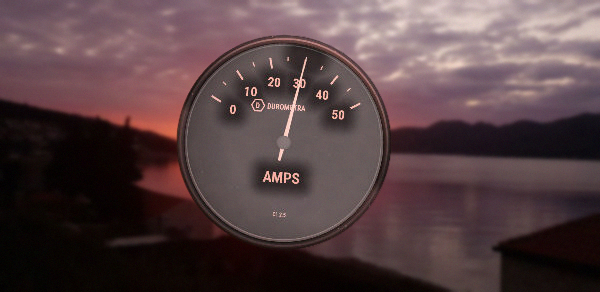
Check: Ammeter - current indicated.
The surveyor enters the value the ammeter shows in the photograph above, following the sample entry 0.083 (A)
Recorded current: 30 (A)
